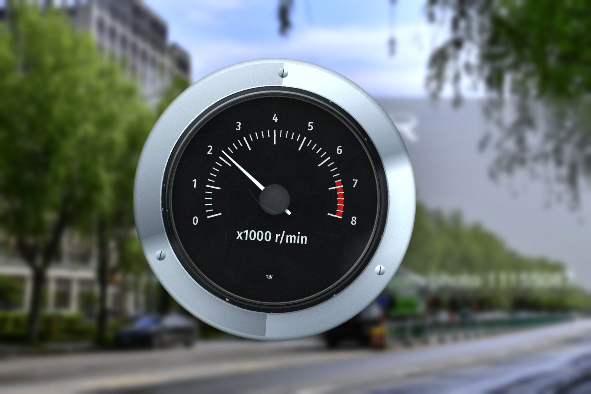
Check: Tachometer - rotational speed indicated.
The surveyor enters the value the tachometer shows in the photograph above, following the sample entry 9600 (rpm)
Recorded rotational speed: 2200 (rpm)
